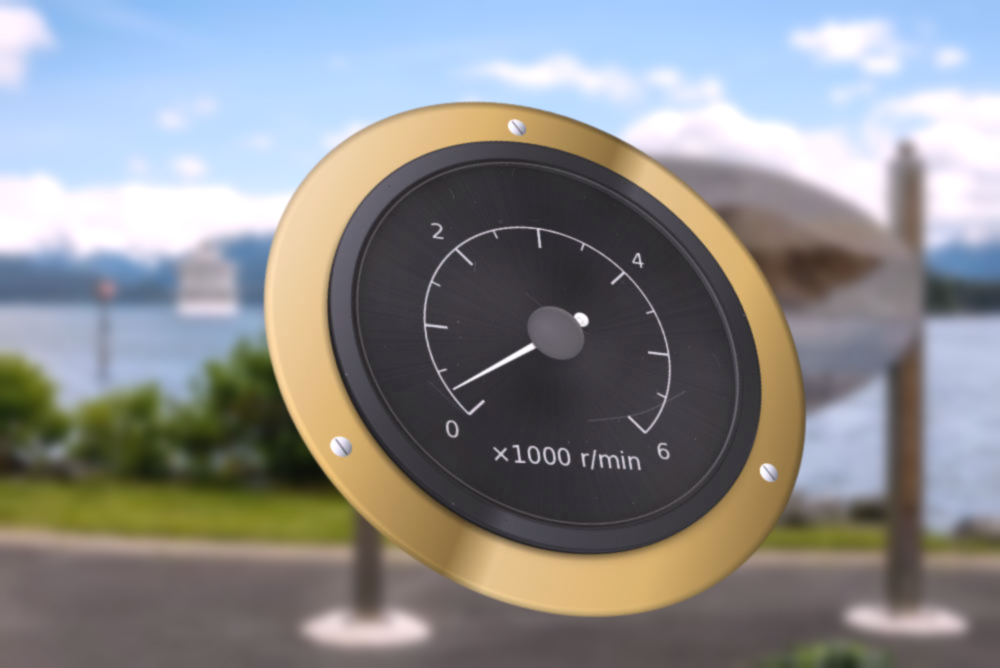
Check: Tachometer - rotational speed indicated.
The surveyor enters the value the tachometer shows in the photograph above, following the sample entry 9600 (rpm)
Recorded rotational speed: 250 (rpm)
